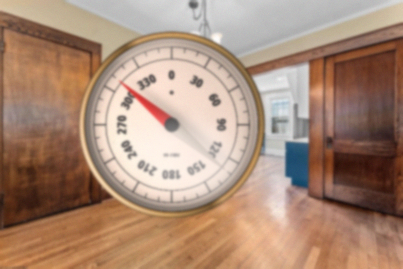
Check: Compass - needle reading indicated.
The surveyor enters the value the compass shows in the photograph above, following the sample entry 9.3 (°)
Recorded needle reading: 310 (°)
